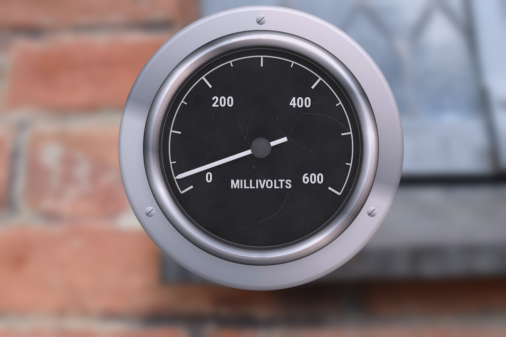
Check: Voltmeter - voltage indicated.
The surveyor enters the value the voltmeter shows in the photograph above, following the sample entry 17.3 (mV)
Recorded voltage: 25 (mV)
